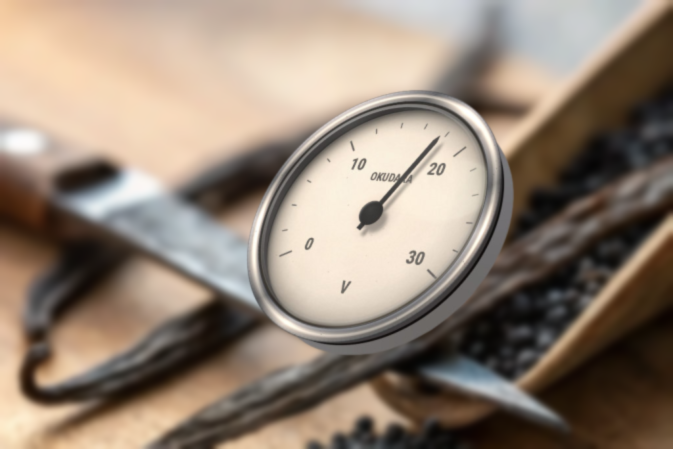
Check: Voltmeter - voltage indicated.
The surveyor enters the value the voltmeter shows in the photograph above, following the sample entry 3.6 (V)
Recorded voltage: 18 (V)
